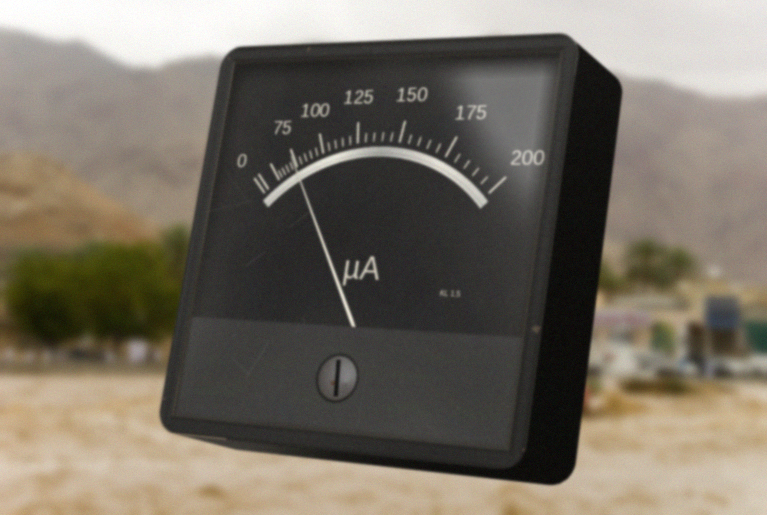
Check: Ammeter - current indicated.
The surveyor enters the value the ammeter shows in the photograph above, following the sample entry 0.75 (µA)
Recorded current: 75 (µA)
